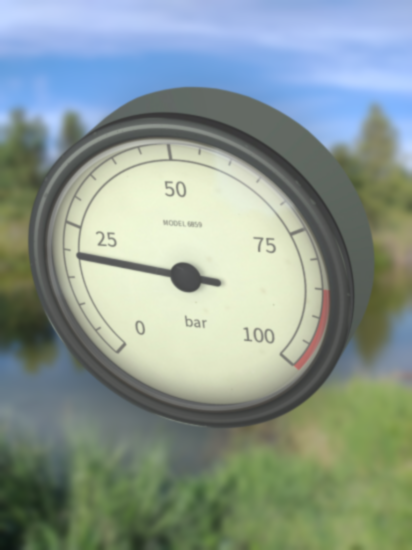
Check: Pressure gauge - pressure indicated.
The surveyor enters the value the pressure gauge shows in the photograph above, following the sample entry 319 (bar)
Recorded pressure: 20 (bar)
